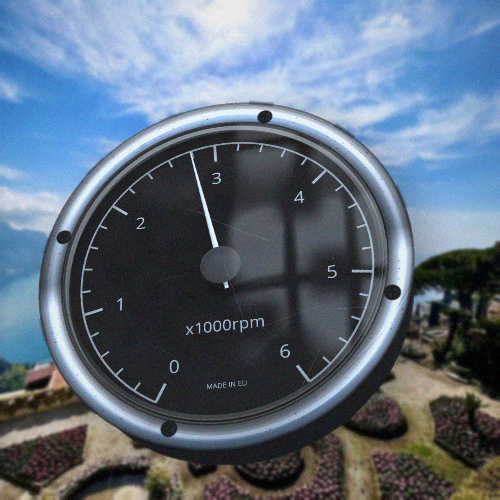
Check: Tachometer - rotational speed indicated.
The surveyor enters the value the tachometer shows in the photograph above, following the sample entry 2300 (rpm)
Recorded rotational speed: 2800 (rpm)
